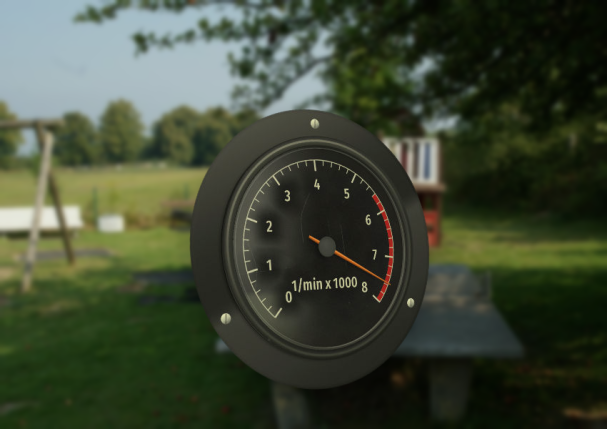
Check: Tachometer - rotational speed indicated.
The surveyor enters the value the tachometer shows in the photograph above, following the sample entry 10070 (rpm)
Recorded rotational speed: 7600 (rpm)
